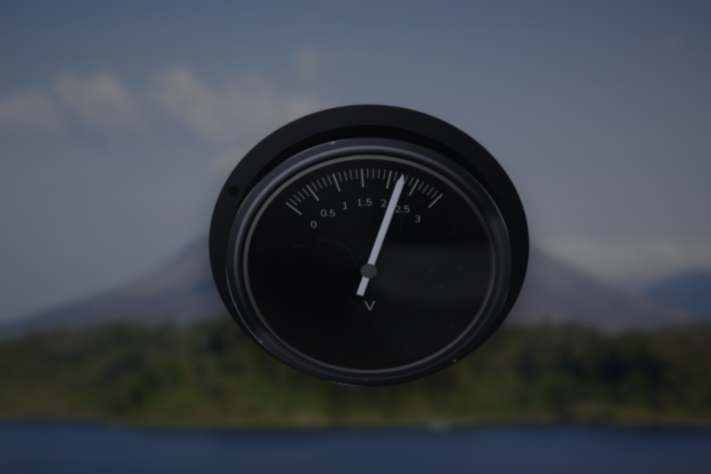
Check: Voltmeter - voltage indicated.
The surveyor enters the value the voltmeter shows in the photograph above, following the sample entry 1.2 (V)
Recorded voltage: 2.2 (V)
